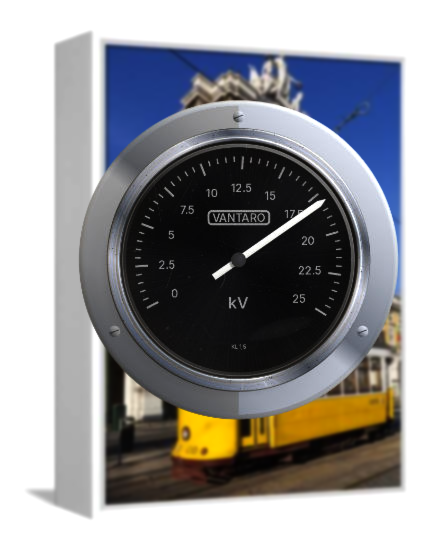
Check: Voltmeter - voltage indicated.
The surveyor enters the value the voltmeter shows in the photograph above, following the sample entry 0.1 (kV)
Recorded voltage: 18 (kV)
